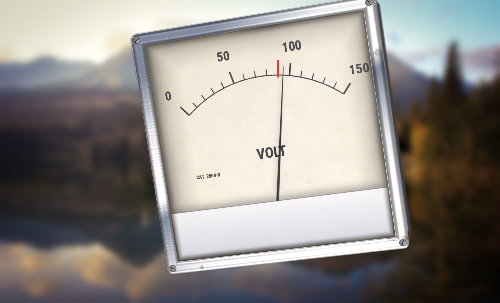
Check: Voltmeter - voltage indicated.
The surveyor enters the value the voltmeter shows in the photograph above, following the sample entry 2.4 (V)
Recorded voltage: 95 (V)
